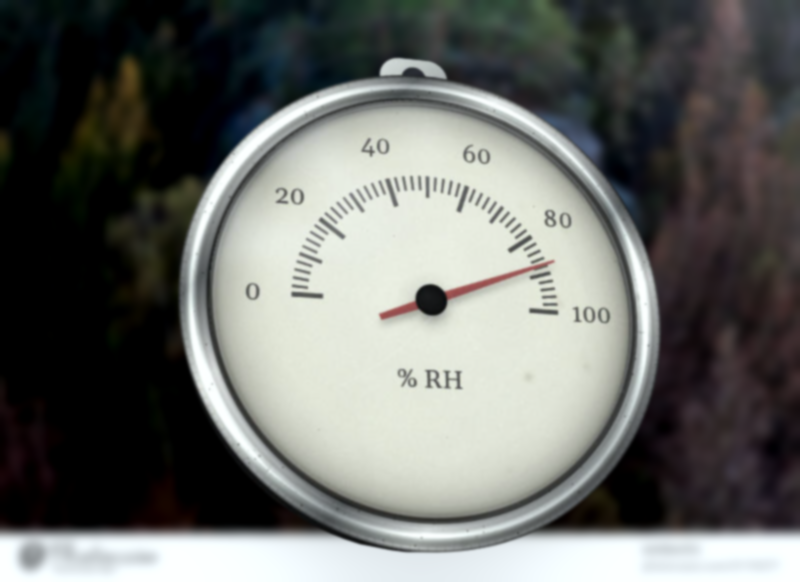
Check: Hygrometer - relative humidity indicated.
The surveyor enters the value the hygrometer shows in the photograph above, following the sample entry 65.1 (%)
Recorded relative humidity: 88 (%)
